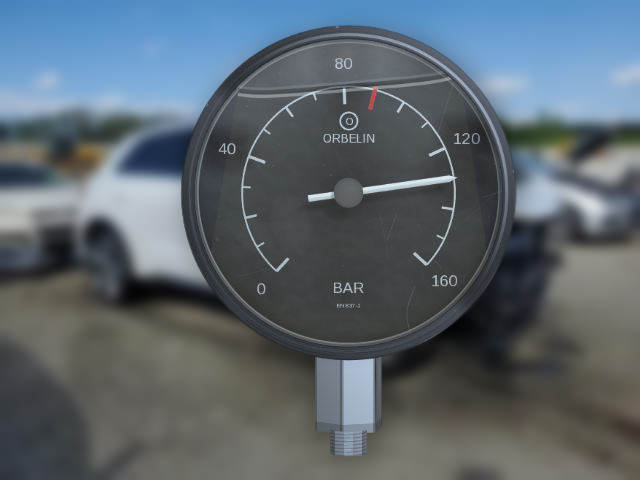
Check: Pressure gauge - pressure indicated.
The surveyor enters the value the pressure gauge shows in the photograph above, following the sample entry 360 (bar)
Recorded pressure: 130 (bar)
